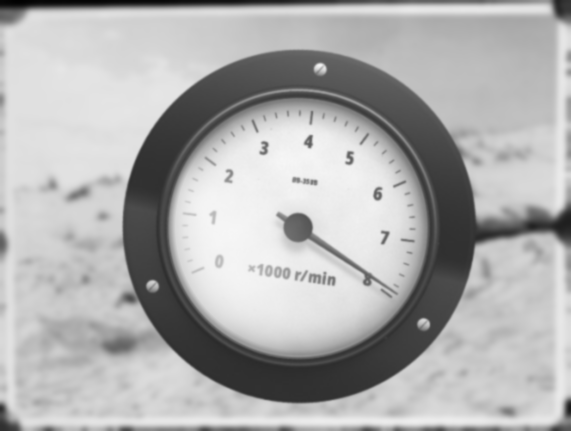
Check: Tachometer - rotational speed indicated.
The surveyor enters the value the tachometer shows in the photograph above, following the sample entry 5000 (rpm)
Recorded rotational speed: 7900 (rpm)
